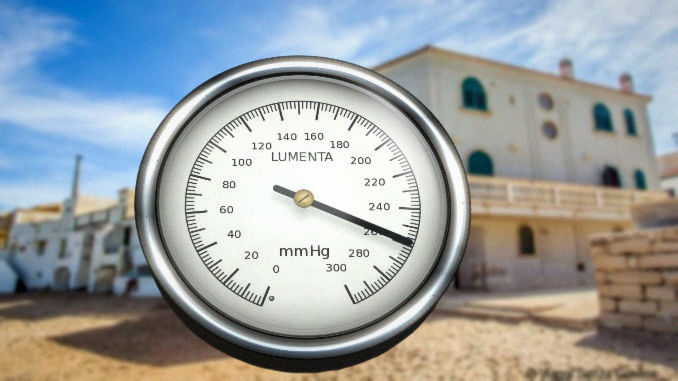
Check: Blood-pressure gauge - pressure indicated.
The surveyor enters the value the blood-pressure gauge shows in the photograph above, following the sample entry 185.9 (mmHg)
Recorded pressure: 260 (mmHg)
